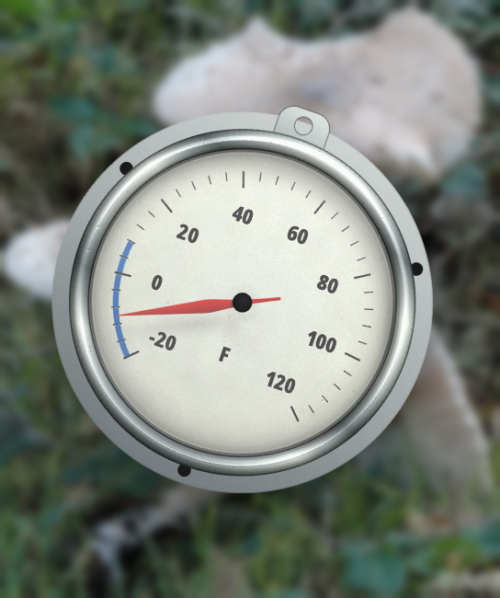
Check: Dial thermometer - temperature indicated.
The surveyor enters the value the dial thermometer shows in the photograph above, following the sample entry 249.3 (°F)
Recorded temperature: -10 (°F)
